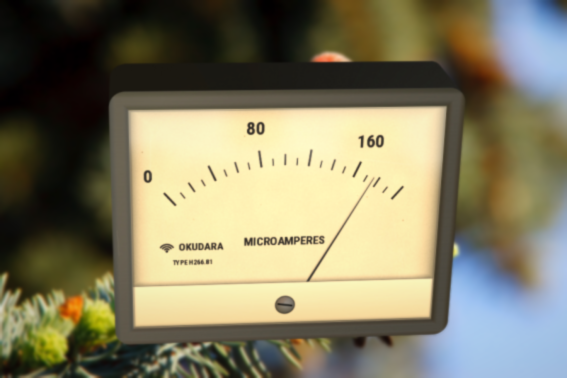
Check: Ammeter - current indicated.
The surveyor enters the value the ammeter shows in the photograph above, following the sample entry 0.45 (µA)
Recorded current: 175 (µA)
